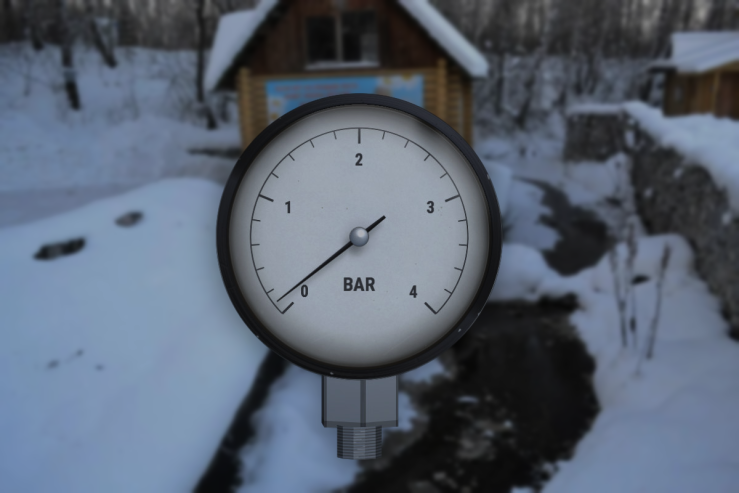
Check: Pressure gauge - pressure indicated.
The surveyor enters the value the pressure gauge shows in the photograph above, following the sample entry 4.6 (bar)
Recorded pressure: 0.1 (bar)
